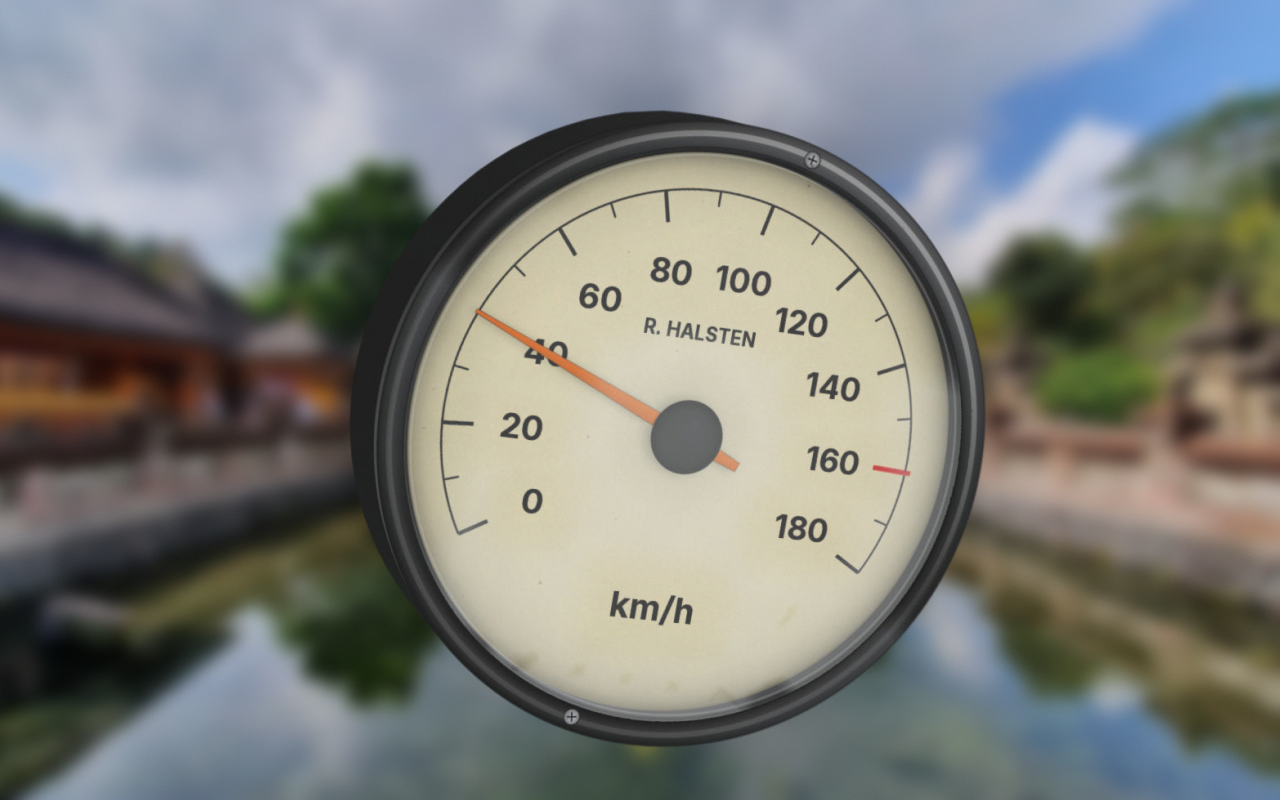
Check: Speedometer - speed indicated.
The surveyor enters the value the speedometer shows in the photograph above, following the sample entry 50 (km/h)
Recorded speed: 40 (km/h)
